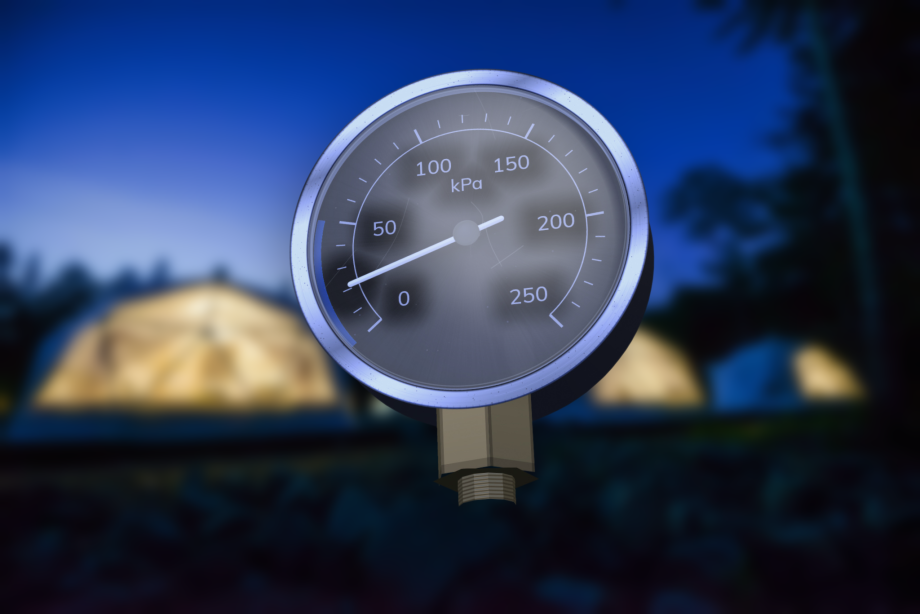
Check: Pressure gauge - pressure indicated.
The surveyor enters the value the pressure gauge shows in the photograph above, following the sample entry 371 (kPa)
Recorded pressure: 20 (kPa)
